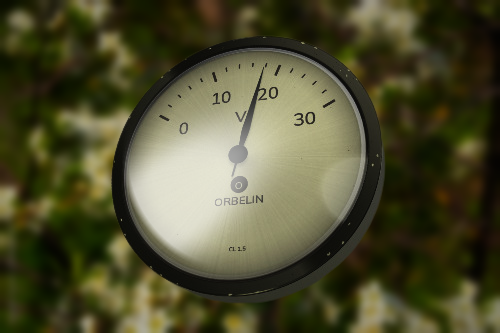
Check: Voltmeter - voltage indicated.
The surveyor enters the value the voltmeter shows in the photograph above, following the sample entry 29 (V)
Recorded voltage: 18 (V)
